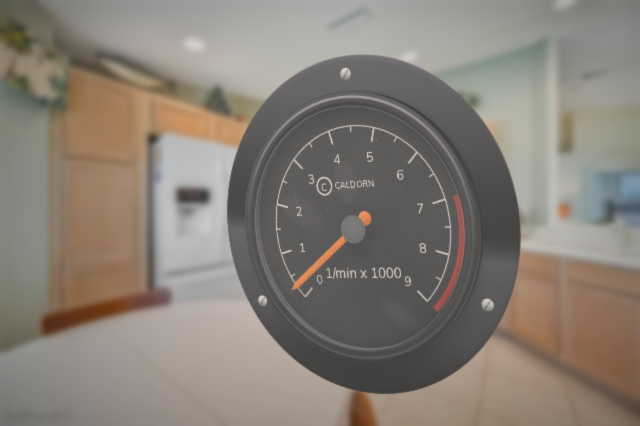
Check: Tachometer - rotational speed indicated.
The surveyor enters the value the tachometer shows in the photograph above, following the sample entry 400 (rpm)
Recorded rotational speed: 250 (rpm)
